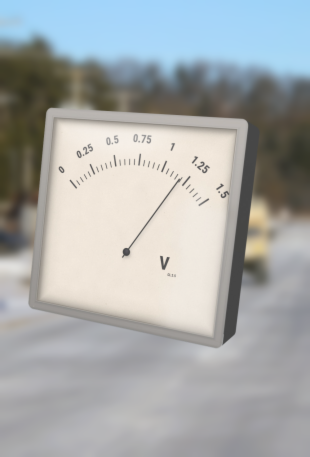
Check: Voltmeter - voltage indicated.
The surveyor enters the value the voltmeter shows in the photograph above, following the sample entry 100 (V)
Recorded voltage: 1.2 (V)
